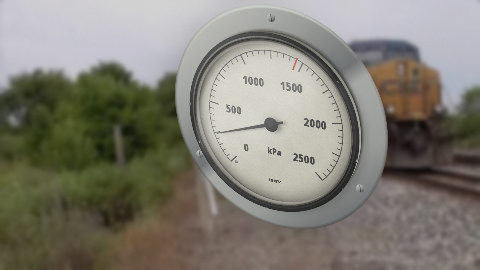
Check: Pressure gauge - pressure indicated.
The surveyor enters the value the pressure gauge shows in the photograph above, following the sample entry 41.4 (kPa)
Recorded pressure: 250 (kPa)
